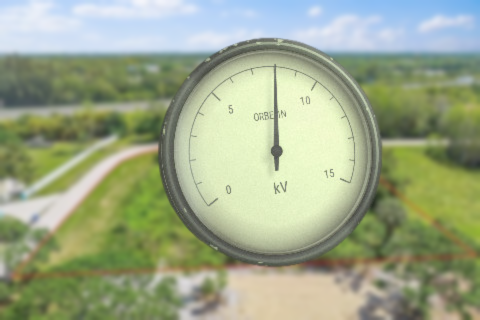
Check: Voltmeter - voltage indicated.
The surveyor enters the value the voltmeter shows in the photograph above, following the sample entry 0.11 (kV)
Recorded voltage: 8 (kV)
